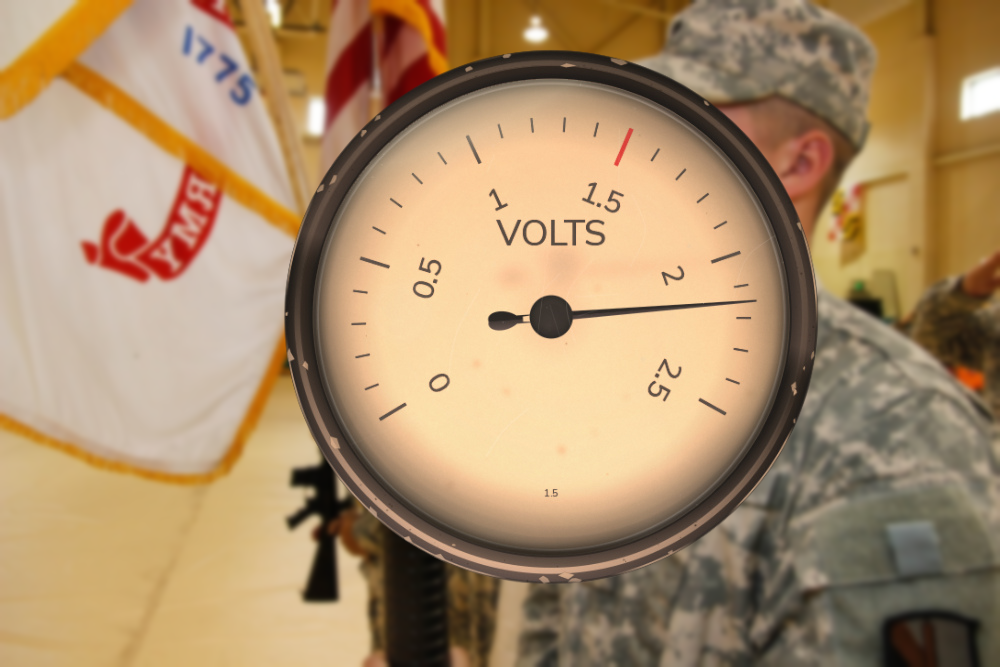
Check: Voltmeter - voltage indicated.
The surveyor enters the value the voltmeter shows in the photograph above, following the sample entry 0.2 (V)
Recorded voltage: 2.15 (V)
